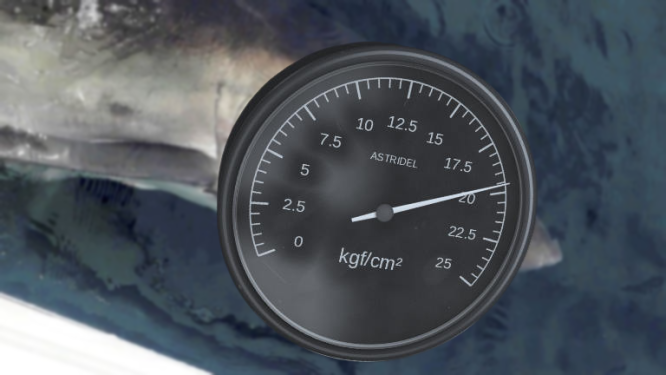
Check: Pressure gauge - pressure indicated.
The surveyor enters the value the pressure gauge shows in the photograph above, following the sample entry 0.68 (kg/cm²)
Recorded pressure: 19.5 (kg/cm²)
